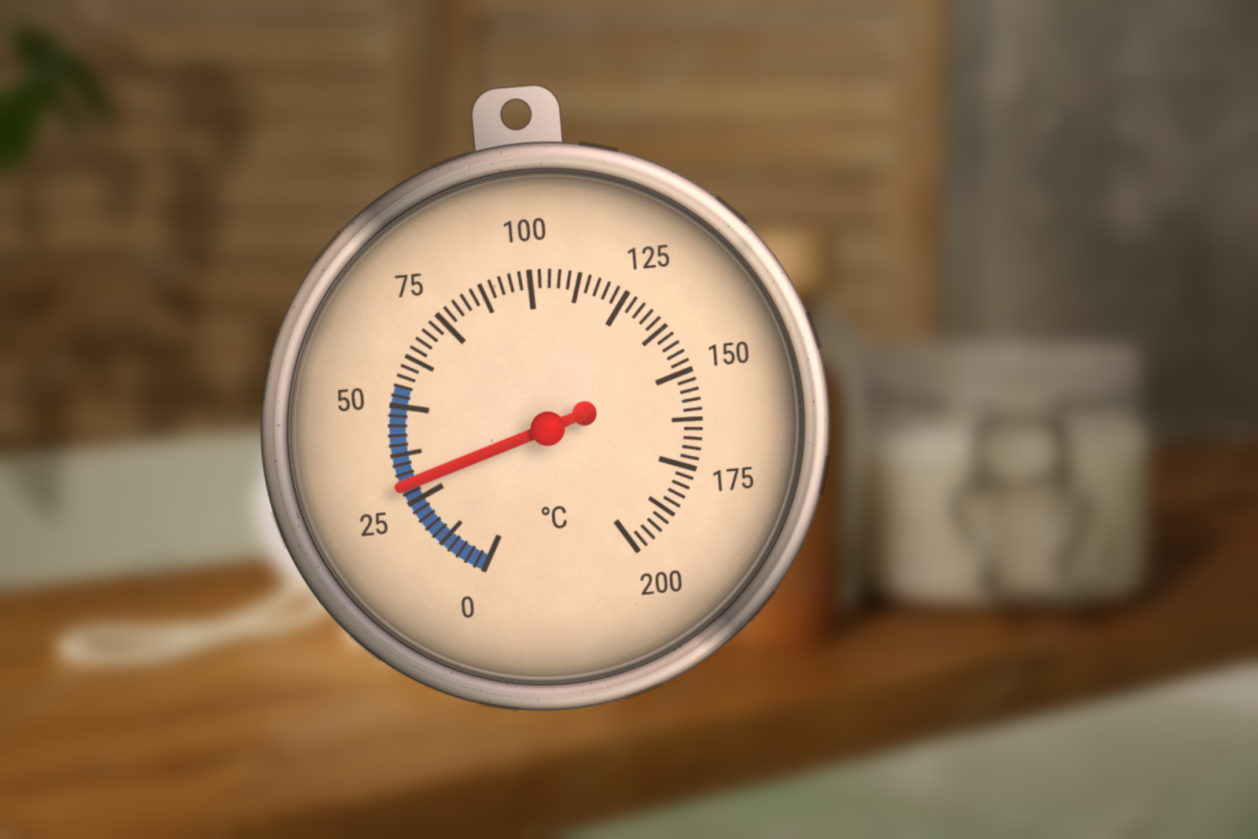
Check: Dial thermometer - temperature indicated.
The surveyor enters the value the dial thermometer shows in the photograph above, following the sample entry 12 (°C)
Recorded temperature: 30 (°C)
